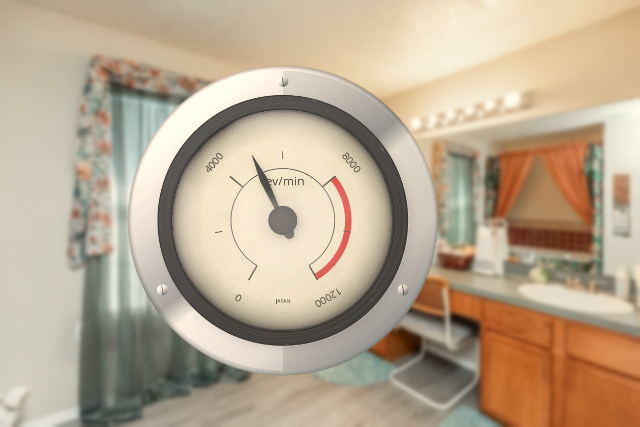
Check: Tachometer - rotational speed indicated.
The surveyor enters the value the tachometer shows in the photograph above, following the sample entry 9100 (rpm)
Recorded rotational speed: 5000 (rpm)
